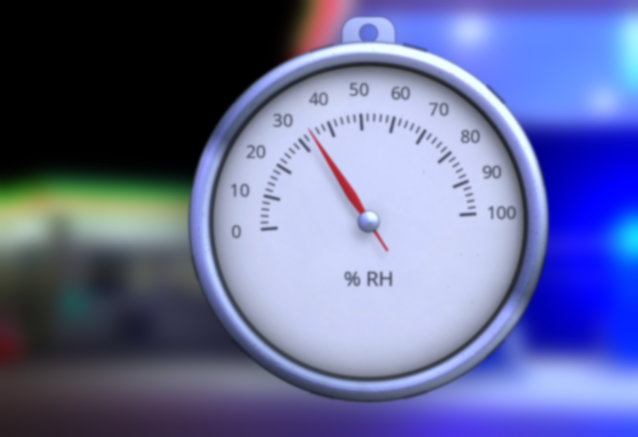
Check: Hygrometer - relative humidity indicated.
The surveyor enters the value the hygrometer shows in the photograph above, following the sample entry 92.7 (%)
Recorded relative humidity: 34 (%)
